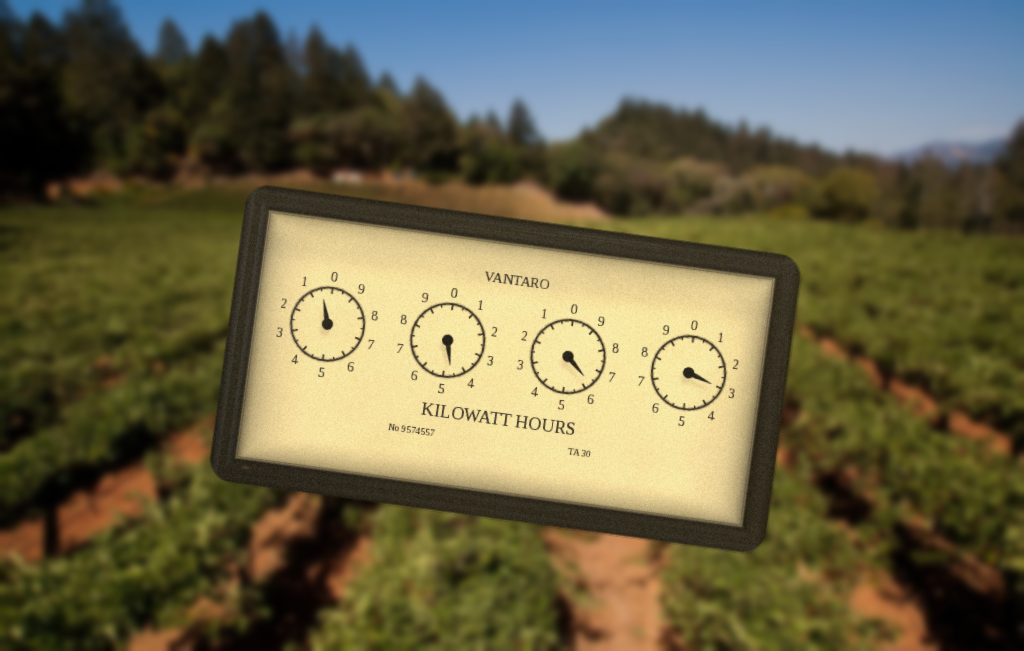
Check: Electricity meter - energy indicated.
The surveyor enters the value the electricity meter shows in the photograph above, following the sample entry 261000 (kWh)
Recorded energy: 463 (kWh)
